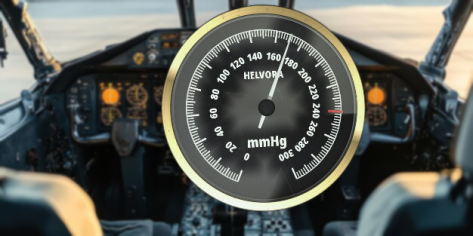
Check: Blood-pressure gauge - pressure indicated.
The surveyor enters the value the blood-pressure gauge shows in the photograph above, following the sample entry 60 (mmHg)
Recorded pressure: 170 (mmHg)
